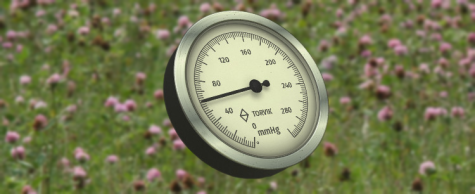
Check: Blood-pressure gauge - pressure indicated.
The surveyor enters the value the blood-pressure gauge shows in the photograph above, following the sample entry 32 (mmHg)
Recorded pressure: 60 (mmHg)
